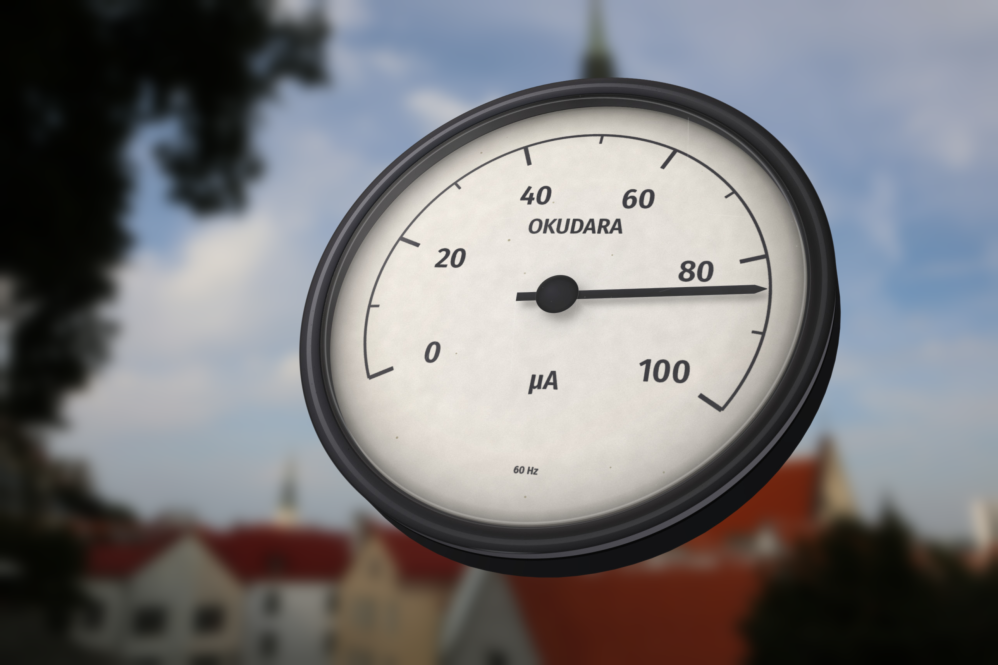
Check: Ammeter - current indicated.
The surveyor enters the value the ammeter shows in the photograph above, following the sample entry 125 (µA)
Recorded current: 85 (µA)
